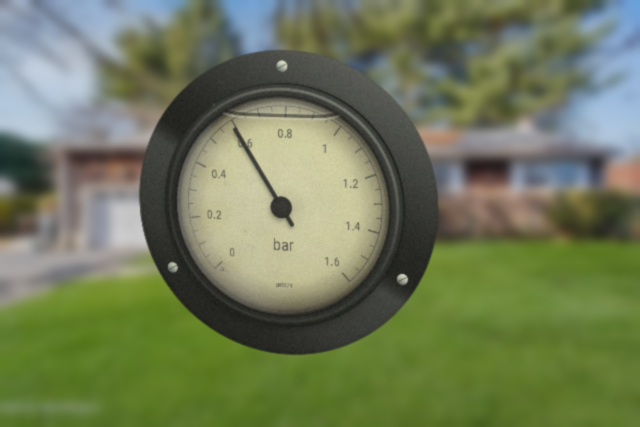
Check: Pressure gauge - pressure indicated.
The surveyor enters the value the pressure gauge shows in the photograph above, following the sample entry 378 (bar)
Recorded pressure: 0.6 (bar)
